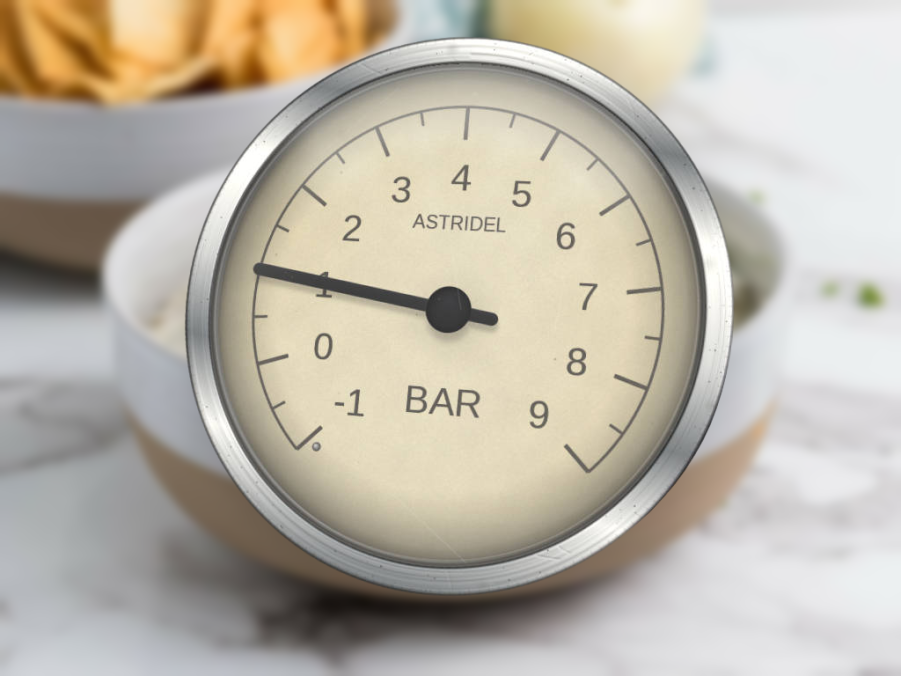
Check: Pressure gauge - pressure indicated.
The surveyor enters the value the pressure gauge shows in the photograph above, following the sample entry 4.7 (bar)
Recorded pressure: 1 (bar)
